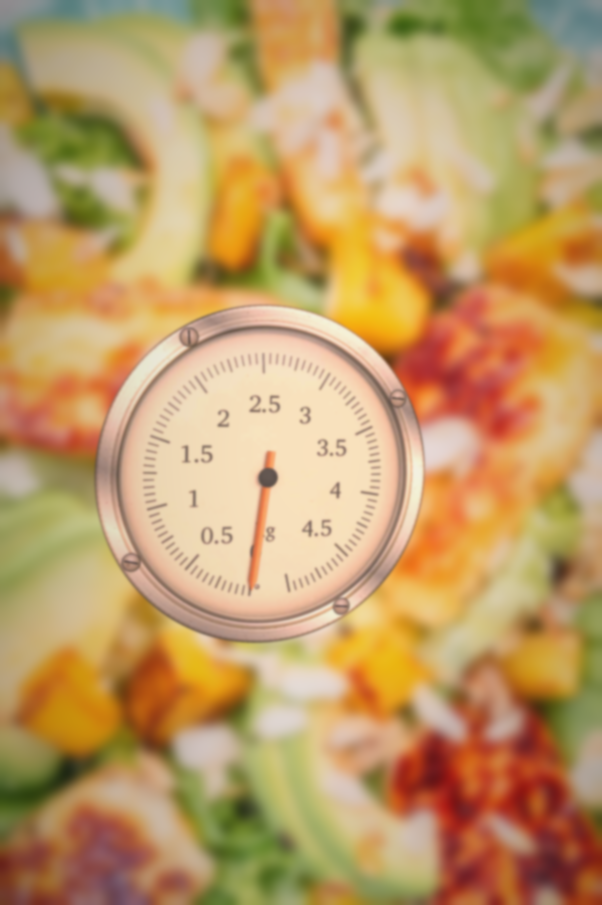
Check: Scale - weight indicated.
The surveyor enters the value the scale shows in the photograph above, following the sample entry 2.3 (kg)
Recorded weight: 0 (kg)
